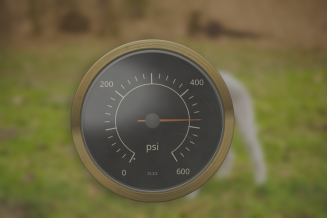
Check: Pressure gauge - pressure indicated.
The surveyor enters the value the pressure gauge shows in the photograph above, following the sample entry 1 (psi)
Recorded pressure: 480 (psi)
